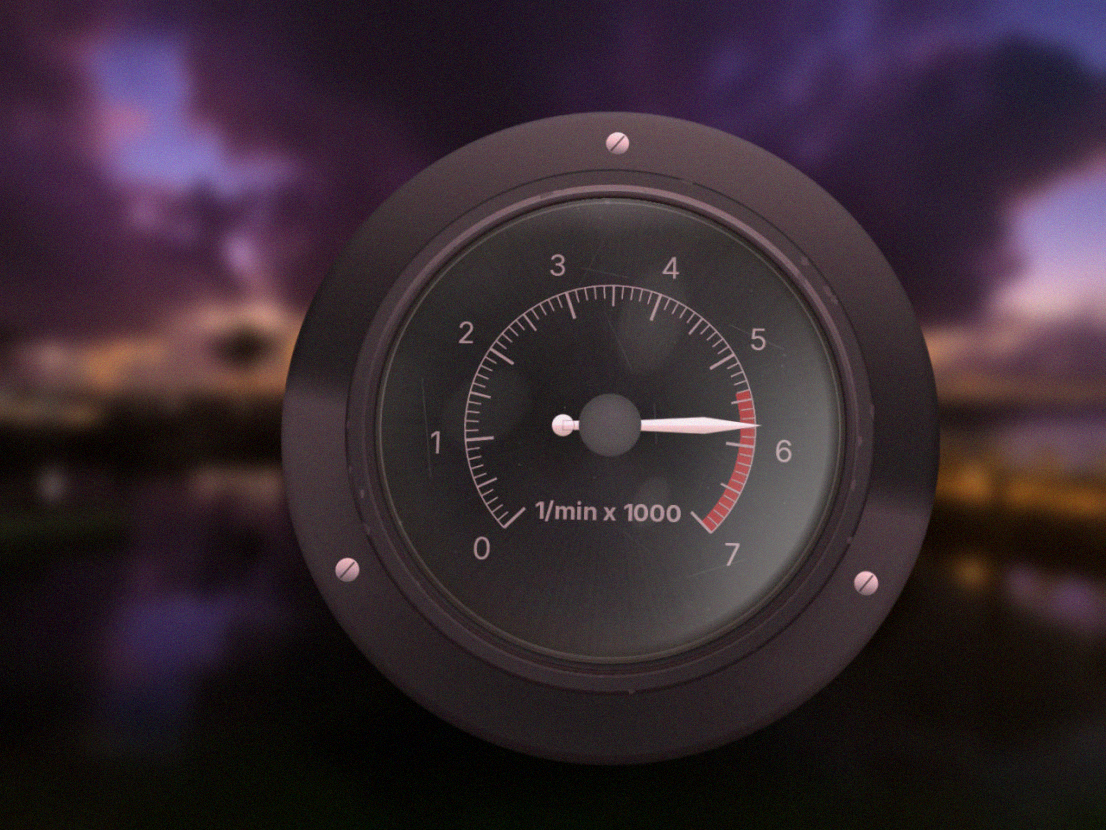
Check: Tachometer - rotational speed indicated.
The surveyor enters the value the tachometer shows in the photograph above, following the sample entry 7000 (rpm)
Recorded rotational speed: 5800 (rpm)
